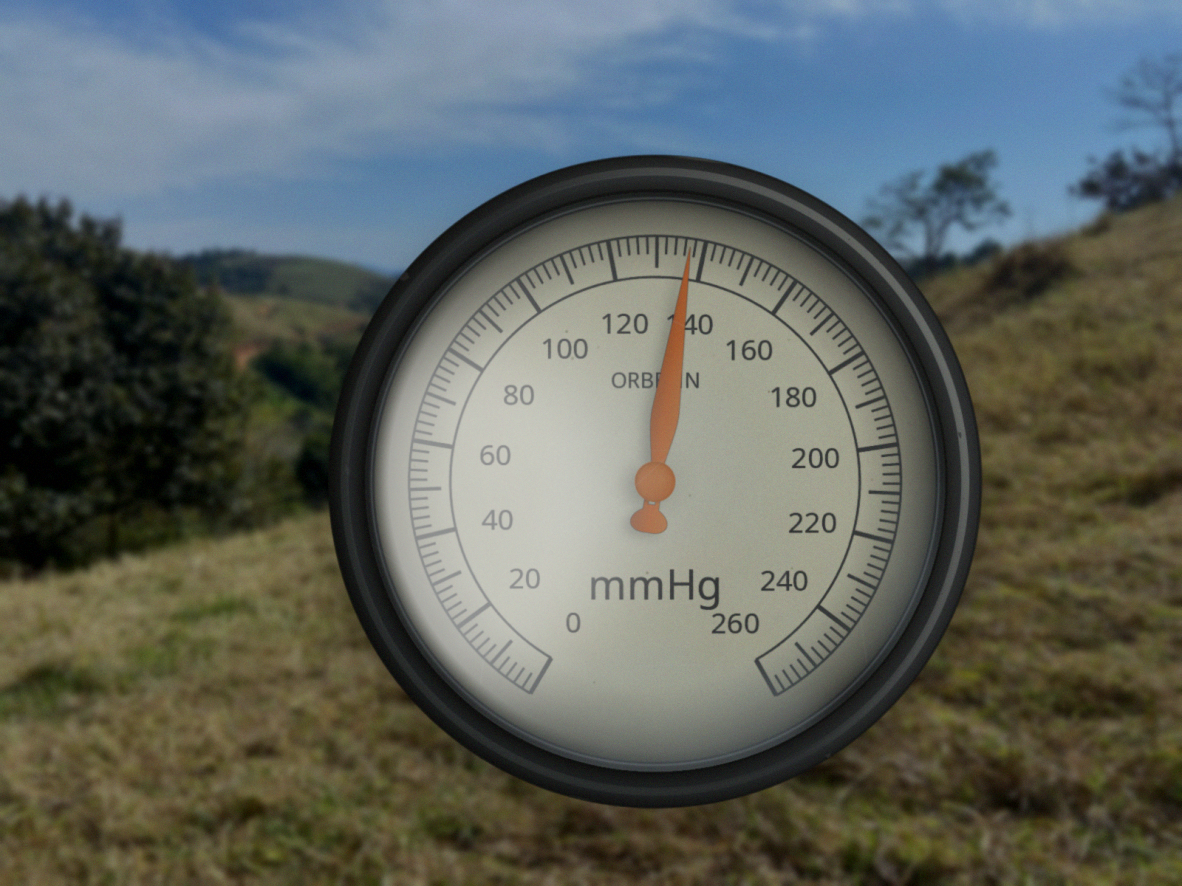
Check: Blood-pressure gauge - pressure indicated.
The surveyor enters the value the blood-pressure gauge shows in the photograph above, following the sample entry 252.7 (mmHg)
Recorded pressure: 137 (mmHg)
